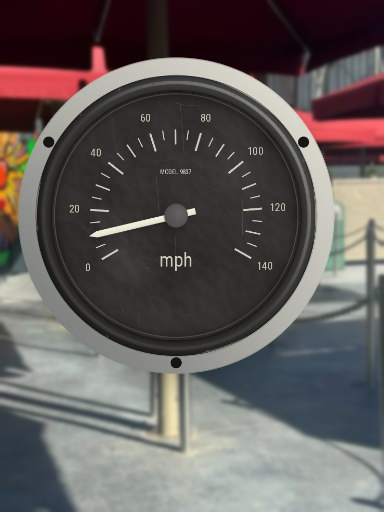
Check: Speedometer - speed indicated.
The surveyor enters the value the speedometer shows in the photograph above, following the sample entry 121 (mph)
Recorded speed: 10 (mph)
